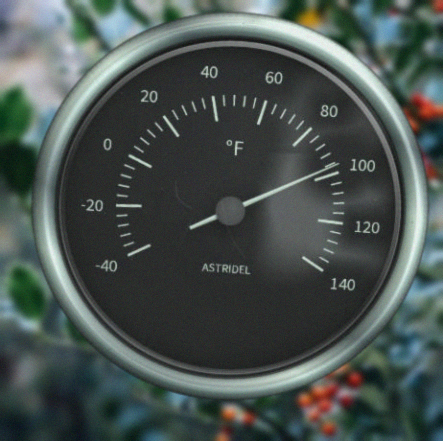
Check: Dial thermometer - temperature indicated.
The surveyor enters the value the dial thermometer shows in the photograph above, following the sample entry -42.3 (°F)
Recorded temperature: 96 (°F)
